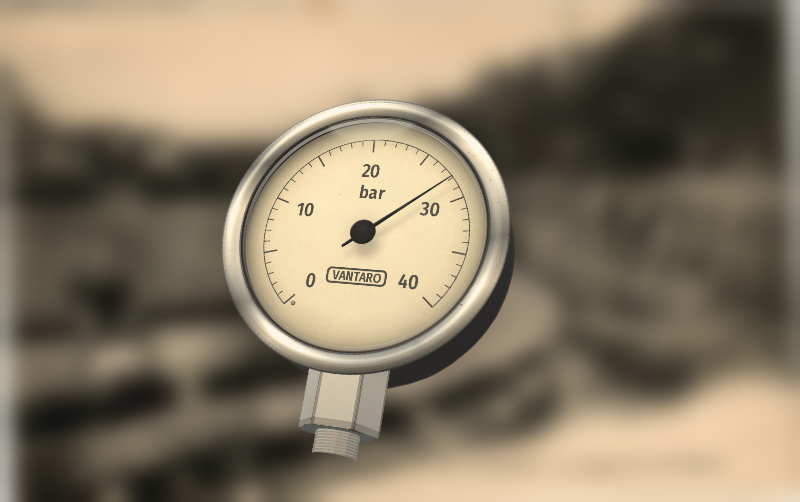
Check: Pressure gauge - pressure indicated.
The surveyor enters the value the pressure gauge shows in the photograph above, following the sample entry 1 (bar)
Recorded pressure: 28 (bar)
